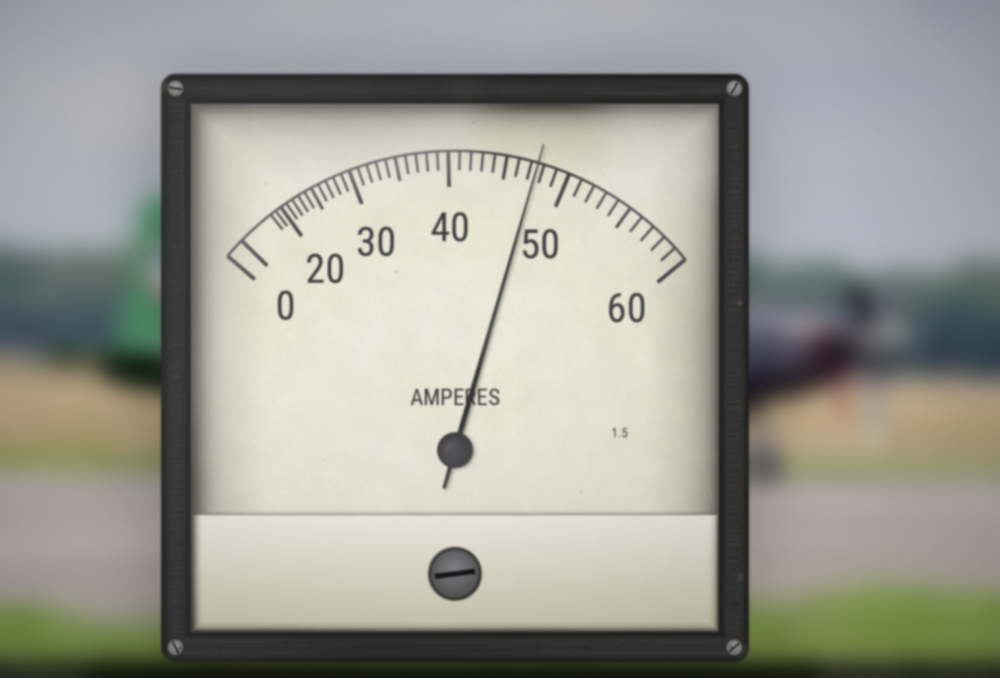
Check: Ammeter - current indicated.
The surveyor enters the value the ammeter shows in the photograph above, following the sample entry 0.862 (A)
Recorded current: 47.5 (A)
